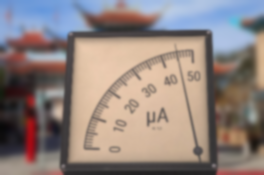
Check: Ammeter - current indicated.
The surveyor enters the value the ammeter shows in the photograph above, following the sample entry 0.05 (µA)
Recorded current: 45 (µA)
